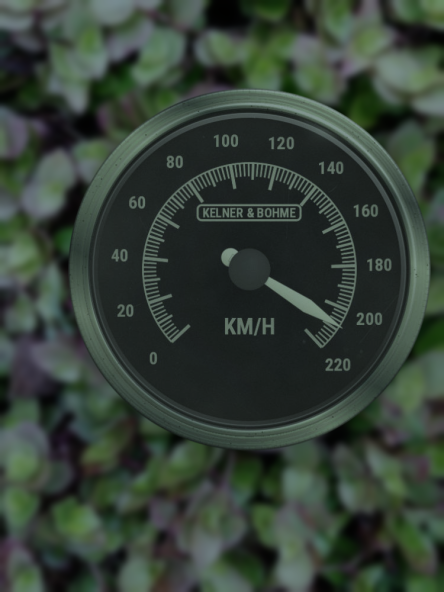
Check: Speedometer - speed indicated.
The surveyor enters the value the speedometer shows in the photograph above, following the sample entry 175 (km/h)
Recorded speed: 208 (km/h)
